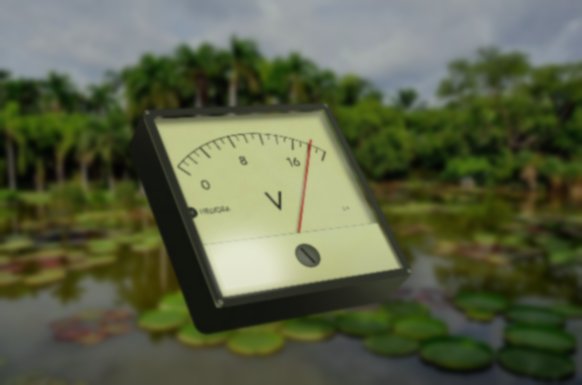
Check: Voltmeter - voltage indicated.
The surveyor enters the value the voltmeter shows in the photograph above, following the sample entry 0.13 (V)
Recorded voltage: 18 (V)
